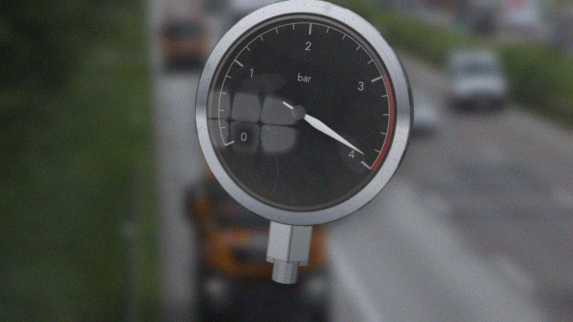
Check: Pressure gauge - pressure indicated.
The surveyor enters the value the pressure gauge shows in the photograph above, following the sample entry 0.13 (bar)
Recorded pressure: 3.9 (bar)
